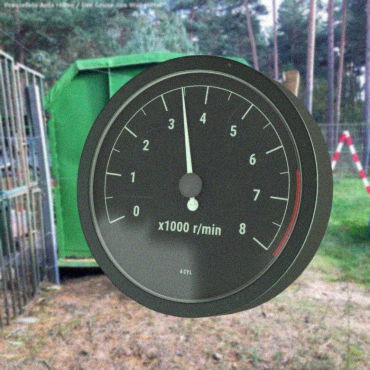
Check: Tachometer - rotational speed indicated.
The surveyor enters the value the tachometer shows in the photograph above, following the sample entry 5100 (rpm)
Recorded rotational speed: 3500 (rpm)
